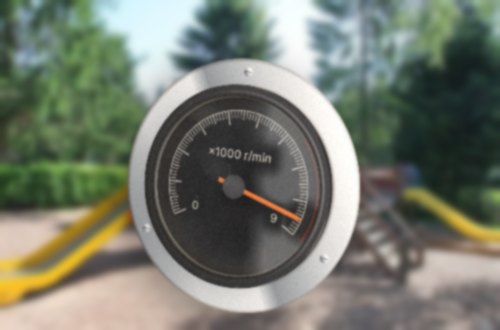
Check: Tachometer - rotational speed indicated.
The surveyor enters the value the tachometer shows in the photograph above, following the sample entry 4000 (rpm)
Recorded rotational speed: 8500 (rpm)
